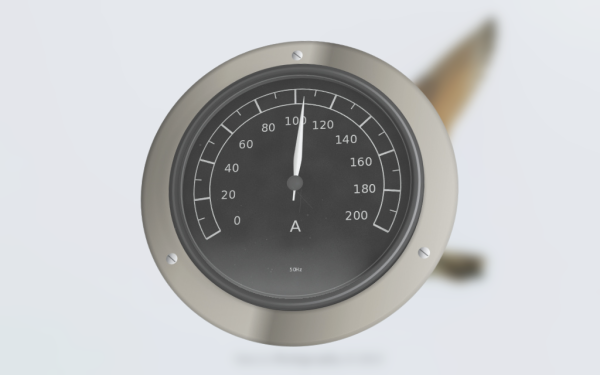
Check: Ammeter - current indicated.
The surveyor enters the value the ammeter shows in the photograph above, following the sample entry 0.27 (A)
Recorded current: 105 (A)
